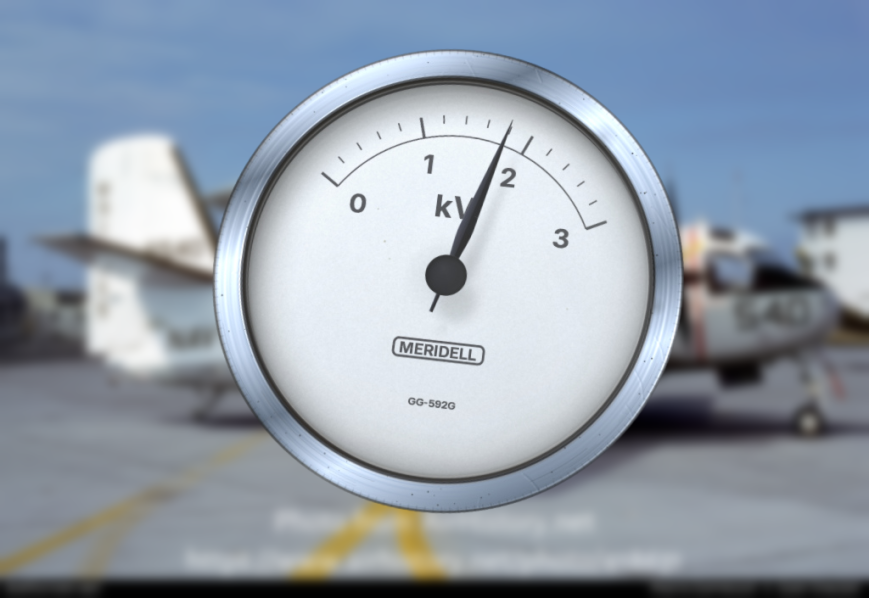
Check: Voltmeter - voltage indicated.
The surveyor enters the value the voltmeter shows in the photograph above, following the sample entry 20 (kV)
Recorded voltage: 1.8 (kV)
